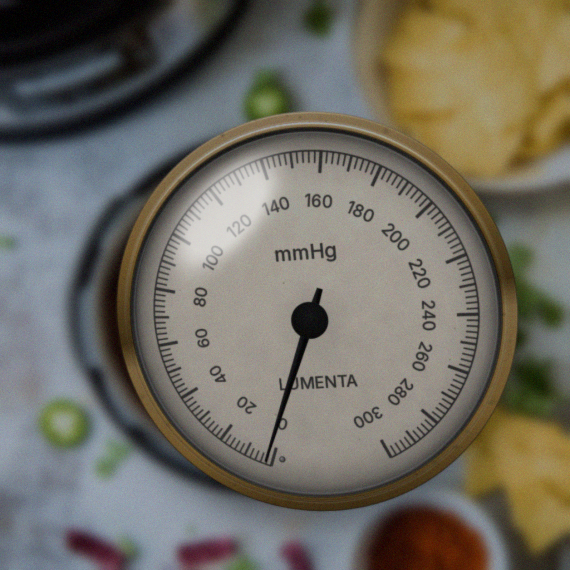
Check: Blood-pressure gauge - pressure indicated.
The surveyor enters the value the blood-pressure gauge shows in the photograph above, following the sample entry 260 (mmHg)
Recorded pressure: 2 (mmHg)
